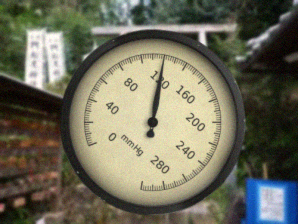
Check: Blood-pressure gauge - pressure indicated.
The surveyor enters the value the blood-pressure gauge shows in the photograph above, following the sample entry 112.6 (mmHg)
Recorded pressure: 120 (mmHg)
